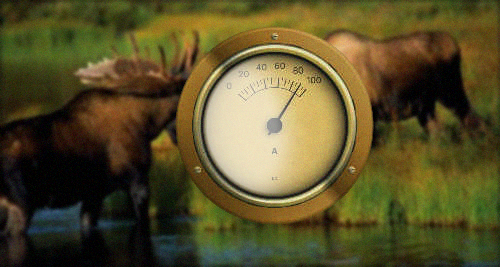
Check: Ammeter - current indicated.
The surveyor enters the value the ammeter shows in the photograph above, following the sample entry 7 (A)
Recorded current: 90 (A)
